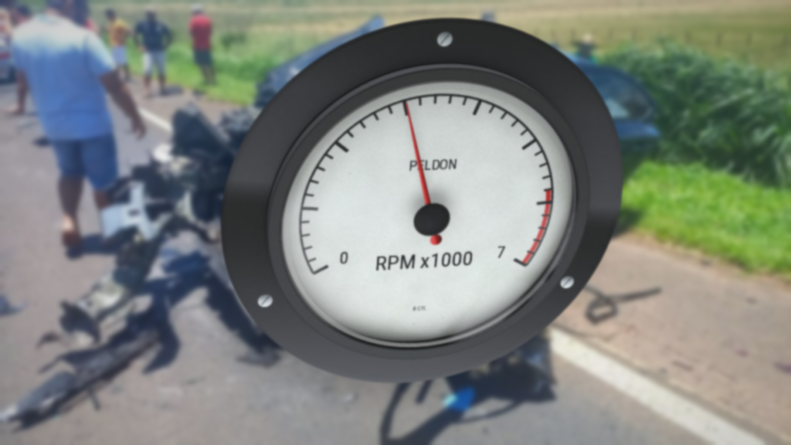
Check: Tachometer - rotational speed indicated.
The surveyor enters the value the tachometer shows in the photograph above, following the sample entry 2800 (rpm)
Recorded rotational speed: 3000 (rpm)
